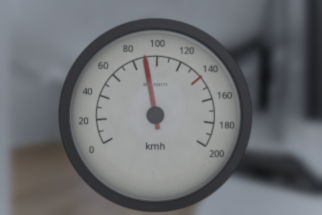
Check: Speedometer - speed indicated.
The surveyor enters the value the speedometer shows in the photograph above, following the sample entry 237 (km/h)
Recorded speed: 90 (km/h)
